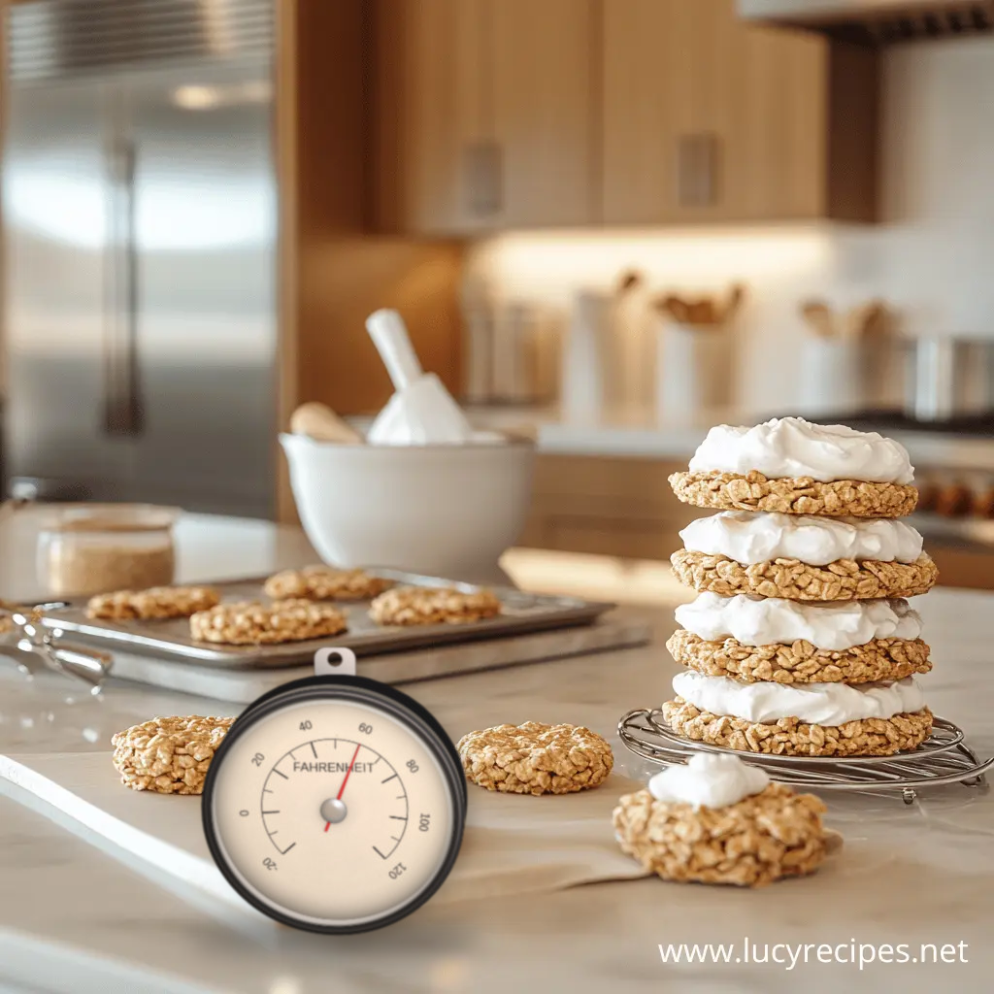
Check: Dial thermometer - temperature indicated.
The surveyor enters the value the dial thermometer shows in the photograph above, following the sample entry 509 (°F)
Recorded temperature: 60 (°F)
